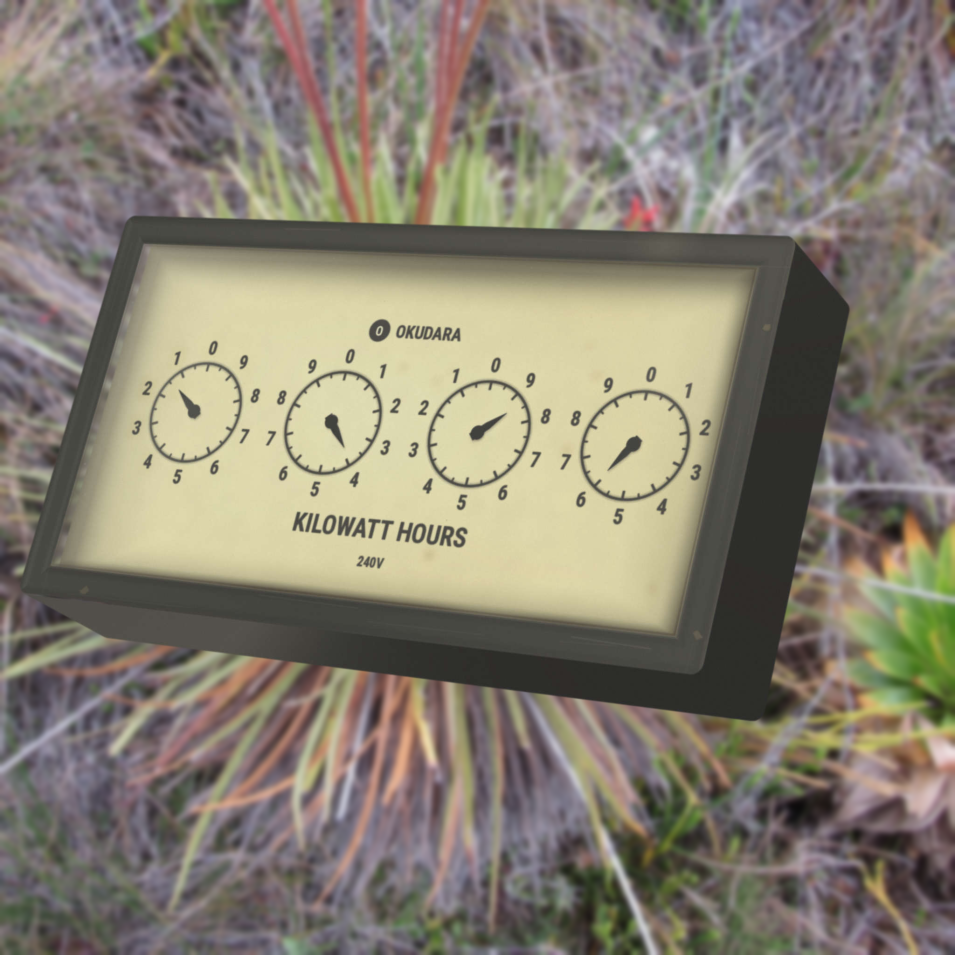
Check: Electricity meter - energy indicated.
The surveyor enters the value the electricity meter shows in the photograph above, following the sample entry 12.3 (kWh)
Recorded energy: 1386 (kWh)
